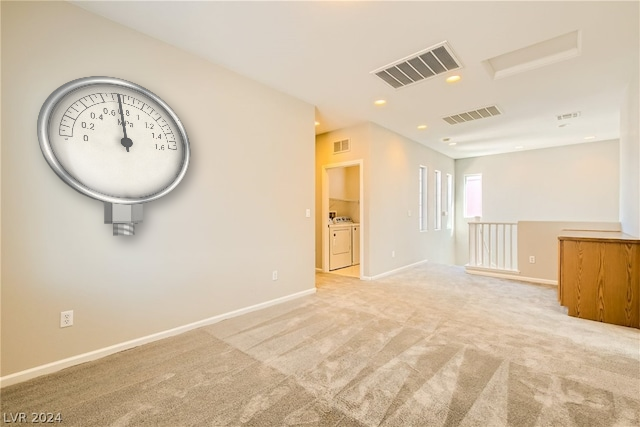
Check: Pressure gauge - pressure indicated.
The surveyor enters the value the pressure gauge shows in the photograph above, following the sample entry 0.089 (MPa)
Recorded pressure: 0.75 (MPa)
